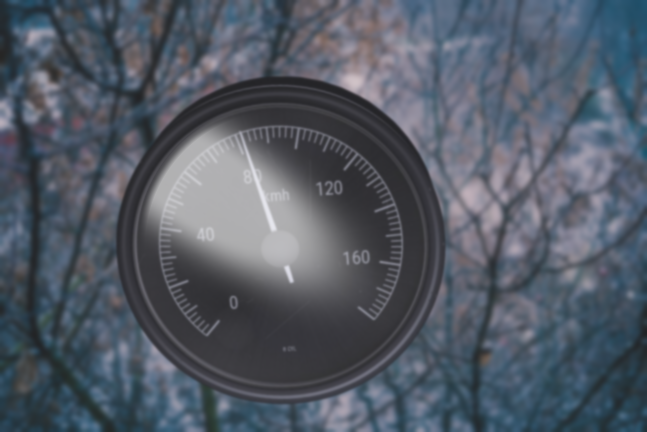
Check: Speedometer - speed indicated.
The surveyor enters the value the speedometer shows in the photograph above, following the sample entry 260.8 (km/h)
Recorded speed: 82 (km/h)
